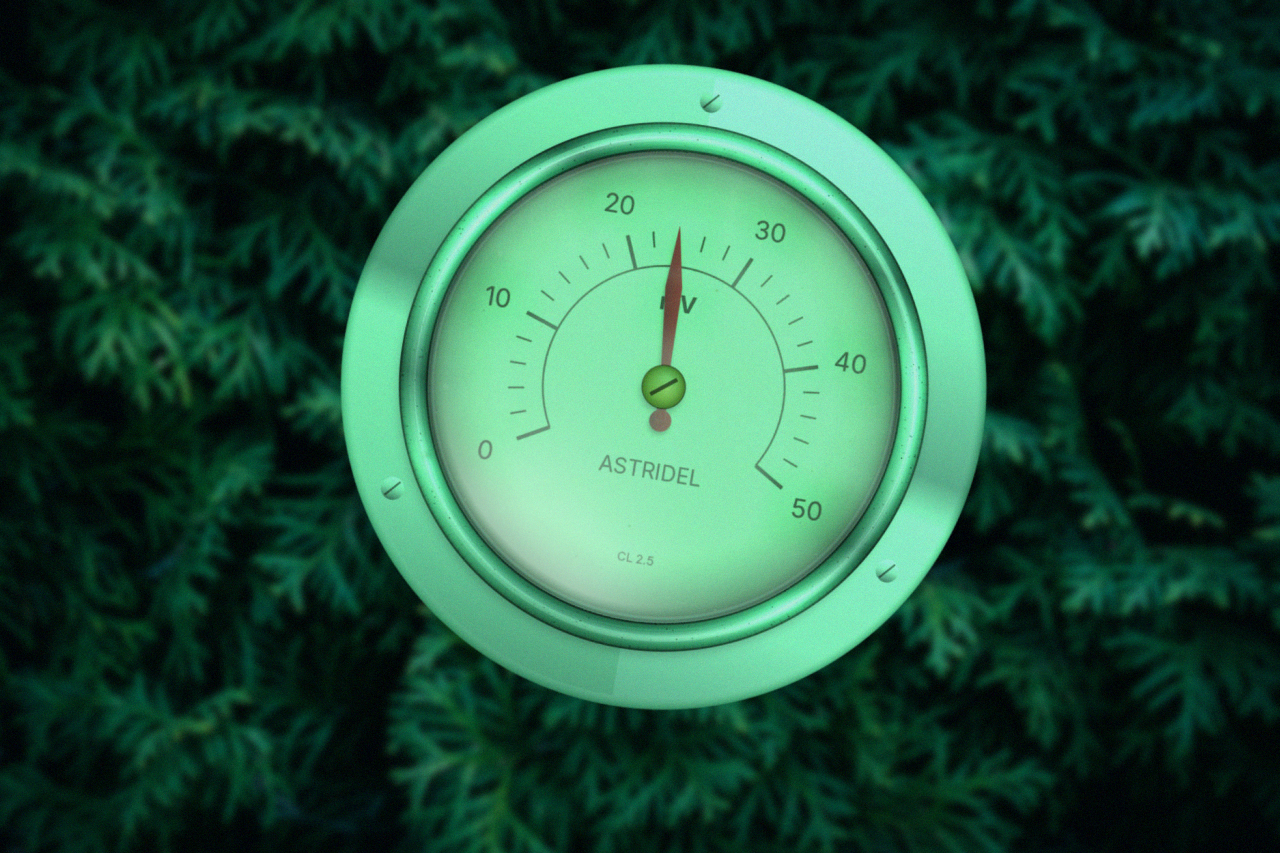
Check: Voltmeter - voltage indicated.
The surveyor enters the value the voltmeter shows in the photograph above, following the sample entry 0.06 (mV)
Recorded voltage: 24 (mV)
